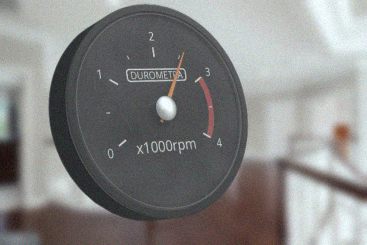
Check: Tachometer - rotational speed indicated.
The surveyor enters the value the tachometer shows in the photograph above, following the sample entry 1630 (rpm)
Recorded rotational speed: 2500 (rpm)
